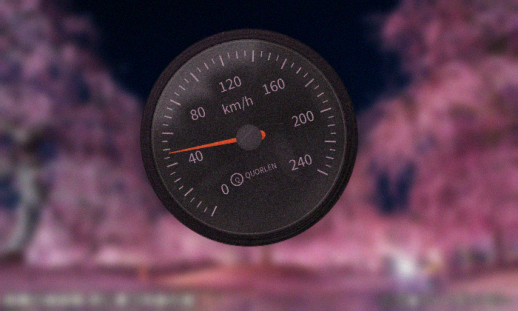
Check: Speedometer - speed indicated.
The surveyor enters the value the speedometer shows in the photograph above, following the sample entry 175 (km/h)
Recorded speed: 47.5 (km/h)
